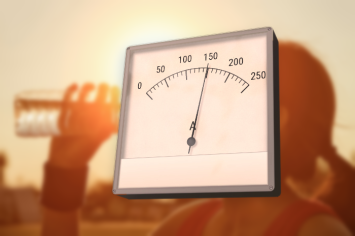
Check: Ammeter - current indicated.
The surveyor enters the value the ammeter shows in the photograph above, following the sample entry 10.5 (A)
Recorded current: 150 (A)
